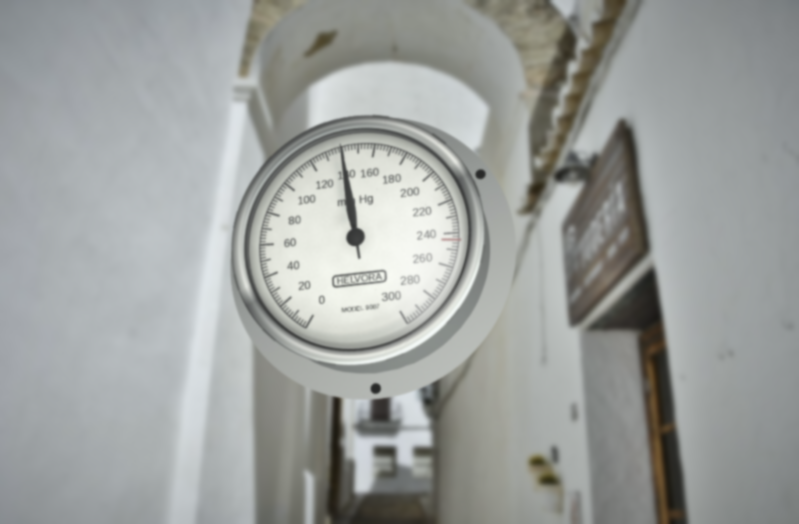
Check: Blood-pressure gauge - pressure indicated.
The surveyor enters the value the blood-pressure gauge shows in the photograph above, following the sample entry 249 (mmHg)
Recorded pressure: 140 (mmHg)
